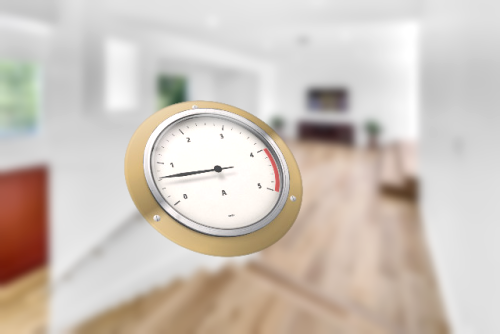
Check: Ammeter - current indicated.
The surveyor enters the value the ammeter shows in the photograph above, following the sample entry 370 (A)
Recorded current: 0.6 (A)
